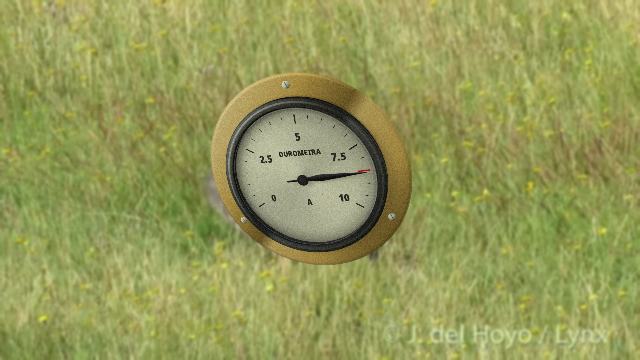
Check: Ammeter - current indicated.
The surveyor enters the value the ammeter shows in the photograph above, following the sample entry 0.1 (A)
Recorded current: 8.5 (A)
